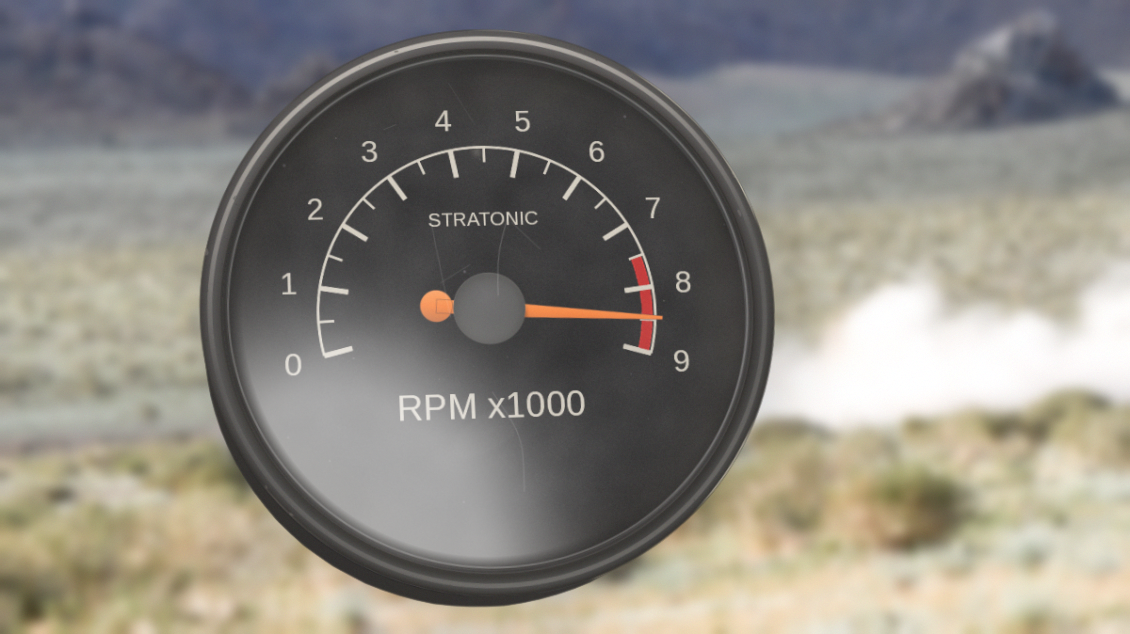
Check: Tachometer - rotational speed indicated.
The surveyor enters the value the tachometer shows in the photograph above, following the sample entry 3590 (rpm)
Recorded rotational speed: 8500 (rpm)
